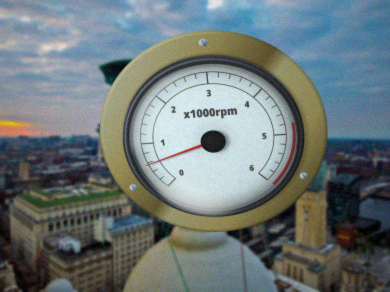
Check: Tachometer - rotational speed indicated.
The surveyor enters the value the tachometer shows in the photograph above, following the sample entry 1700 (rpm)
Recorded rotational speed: 600 (rpm)
